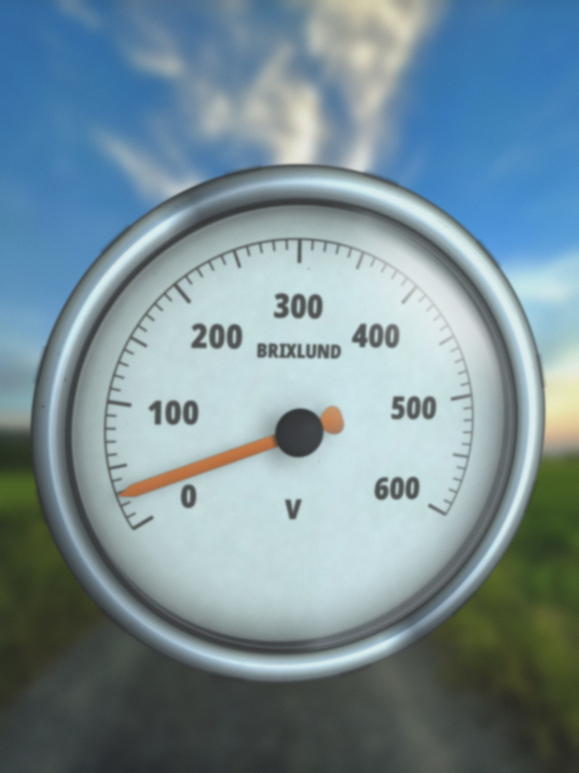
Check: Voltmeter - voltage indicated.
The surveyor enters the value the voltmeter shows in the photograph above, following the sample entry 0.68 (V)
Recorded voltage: 30 (V)
